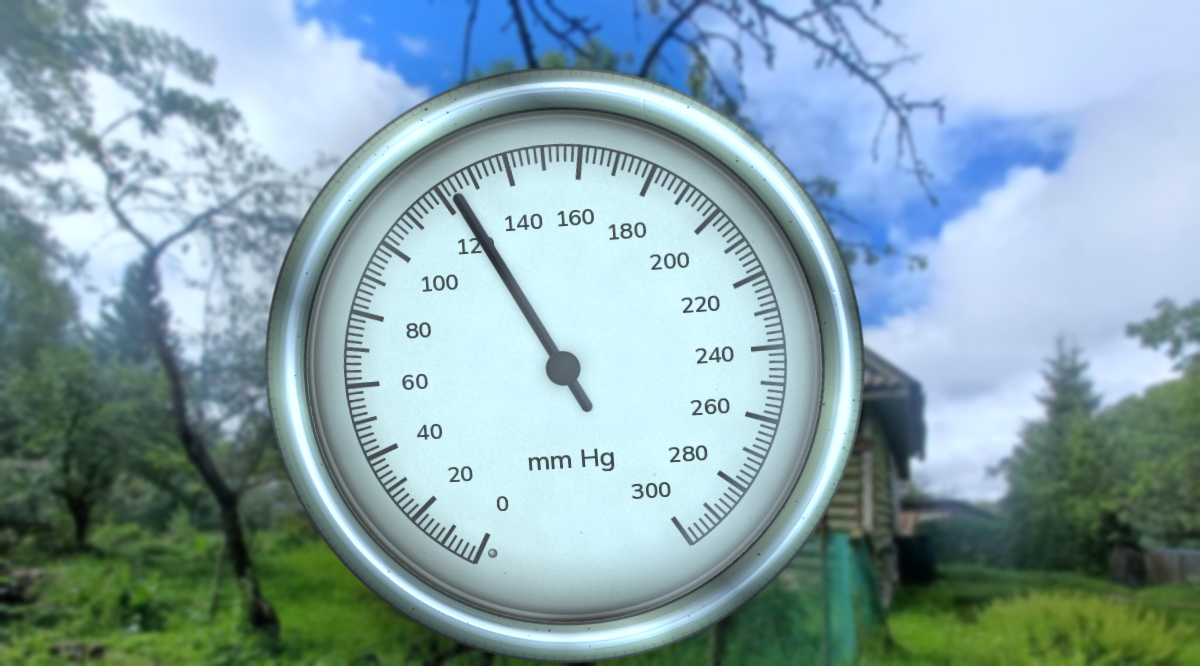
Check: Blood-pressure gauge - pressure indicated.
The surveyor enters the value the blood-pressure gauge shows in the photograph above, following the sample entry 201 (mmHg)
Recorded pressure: 124 (mmHg)
